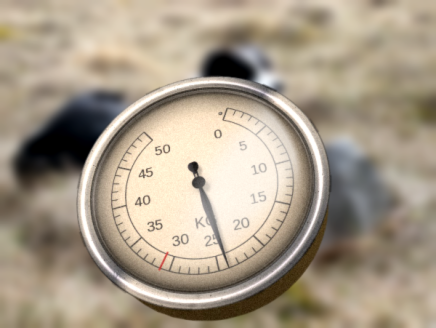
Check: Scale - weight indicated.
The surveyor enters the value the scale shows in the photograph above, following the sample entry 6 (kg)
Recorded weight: 24 (kg)
